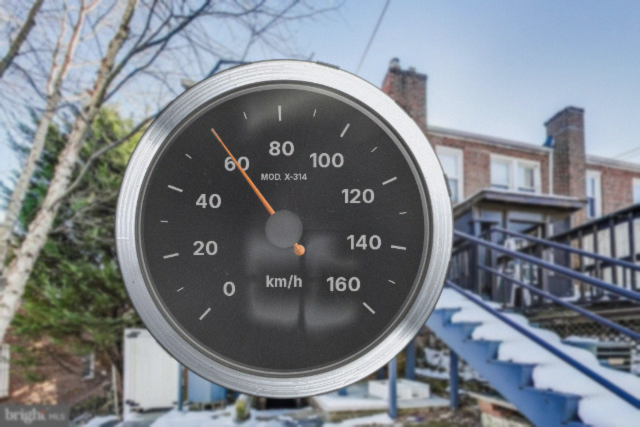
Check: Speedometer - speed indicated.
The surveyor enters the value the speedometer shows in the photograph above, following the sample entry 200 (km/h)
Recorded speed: 60 (km/h)
